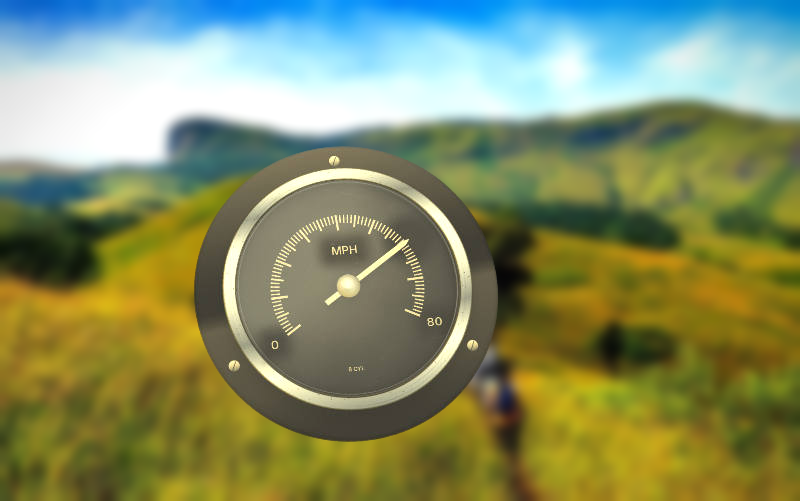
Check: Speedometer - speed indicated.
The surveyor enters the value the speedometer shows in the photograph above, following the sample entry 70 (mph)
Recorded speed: 60 (mph)
